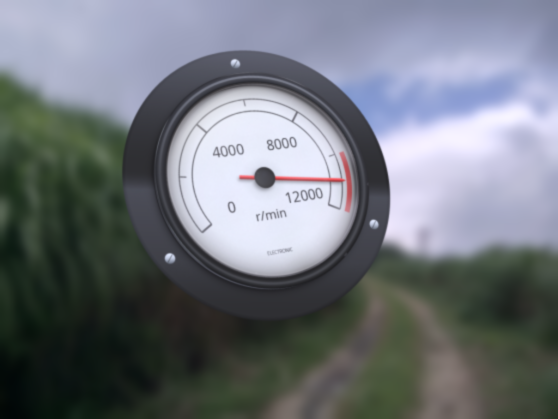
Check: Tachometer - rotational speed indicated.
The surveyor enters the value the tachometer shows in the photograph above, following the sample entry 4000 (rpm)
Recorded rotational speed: 11000 (rpm)
